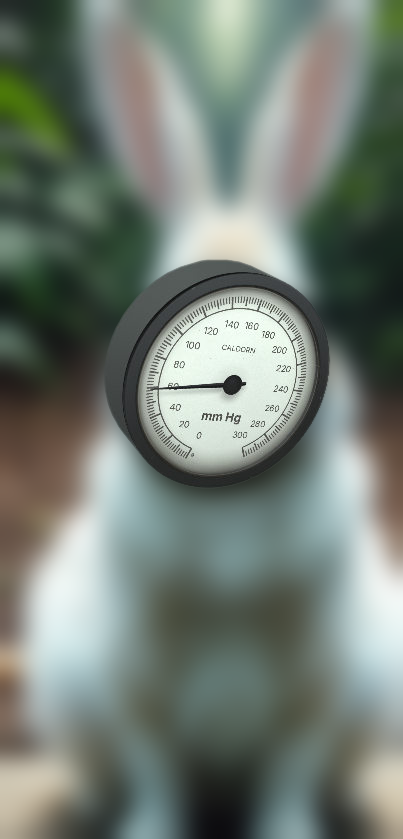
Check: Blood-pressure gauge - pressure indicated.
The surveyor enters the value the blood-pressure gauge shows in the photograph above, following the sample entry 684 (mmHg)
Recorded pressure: 60 (mmHg)
